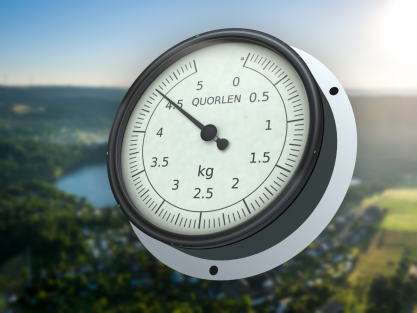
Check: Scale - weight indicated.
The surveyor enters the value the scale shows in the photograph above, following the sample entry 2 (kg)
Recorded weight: 4.5 (kg)
